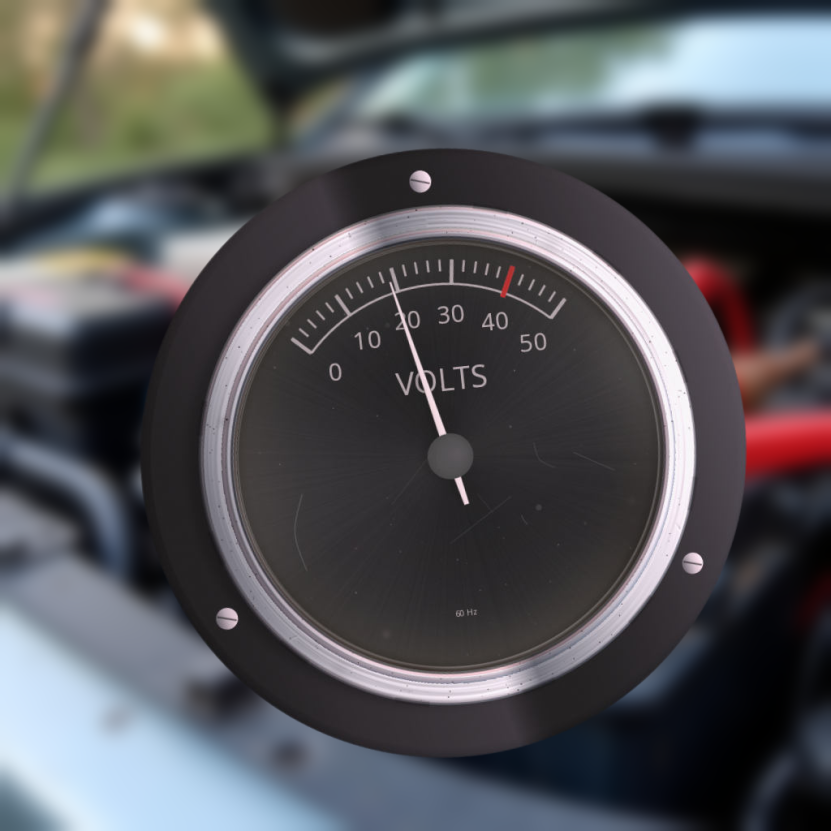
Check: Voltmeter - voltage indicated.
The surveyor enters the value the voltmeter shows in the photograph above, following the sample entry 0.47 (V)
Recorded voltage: 19 (V)
